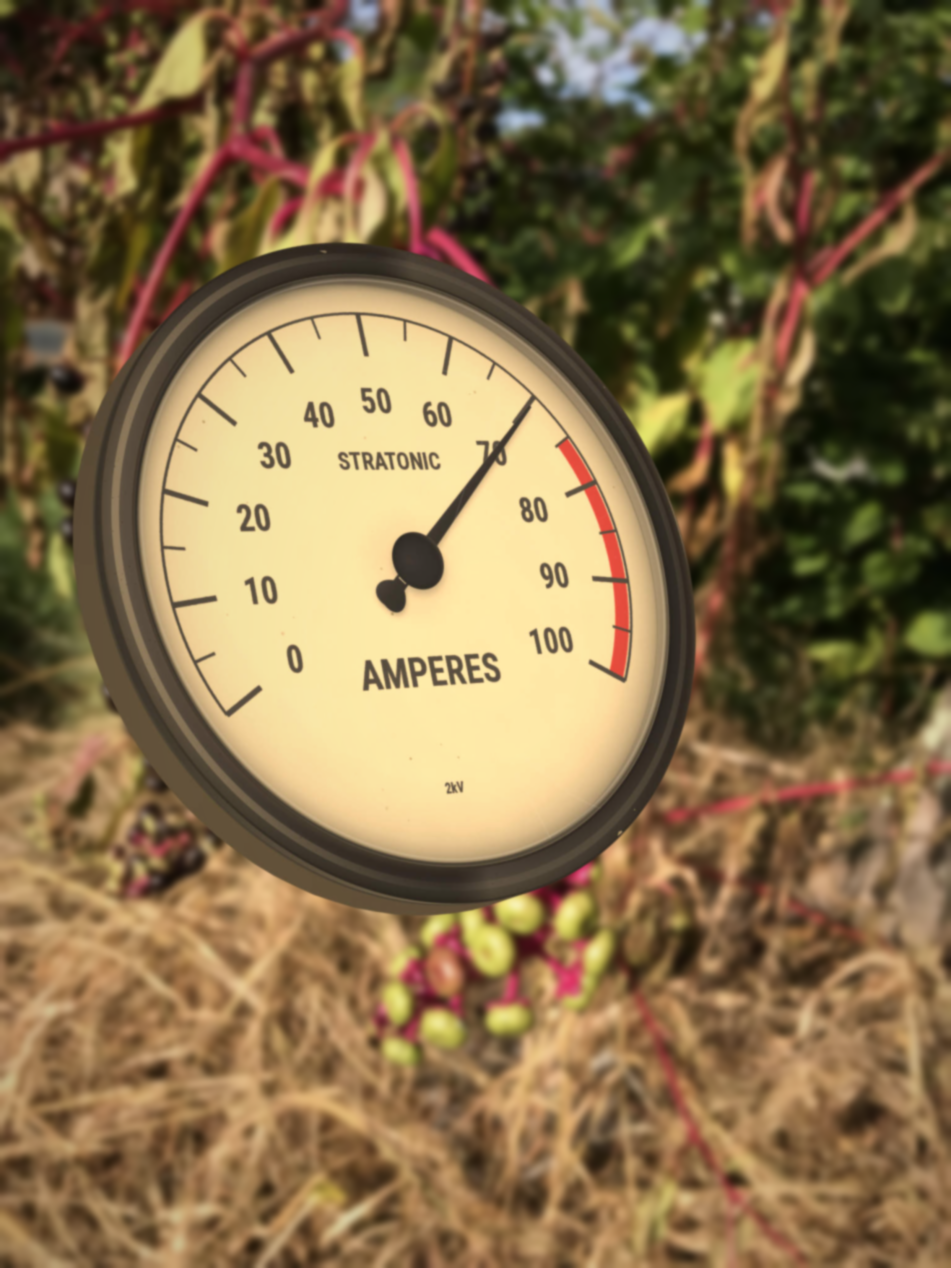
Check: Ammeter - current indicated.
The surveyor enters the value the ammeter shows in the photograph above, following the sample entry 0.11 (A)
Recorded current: 70 (A)
